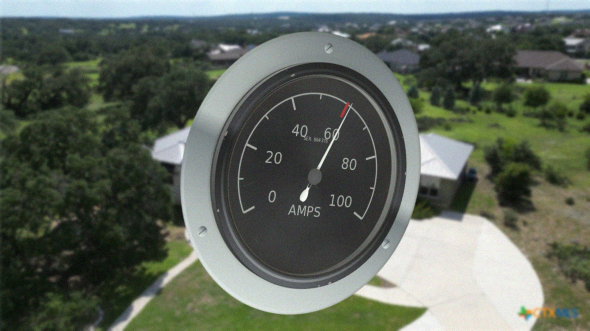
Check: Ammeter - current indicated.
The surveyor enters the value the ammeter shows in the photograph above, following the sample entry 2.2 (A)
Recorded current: 60 (A)
